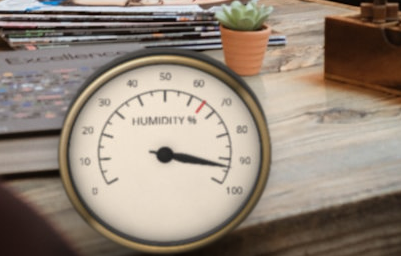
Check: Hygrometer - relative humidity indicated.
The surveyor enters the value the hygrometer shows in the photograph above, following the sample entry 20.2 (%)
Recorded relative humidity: 92.5 (%)
